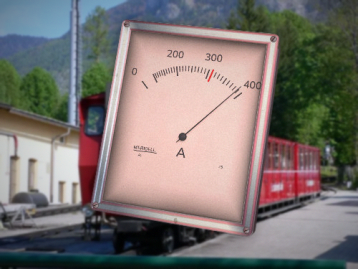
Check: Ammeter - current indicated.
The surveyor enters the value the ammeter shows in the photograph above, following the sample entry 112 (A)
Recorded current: 390 (A)
